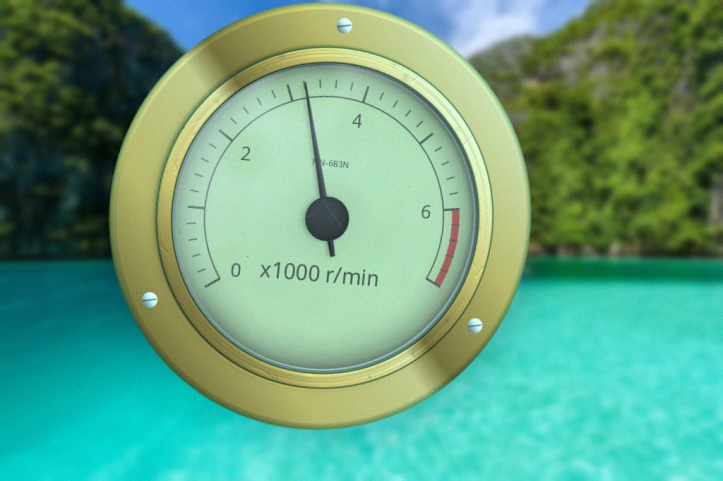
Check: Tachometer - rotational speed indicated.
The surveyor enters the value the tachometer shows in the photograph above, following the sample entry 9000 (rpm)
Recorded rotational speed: 3200 (rpm)
